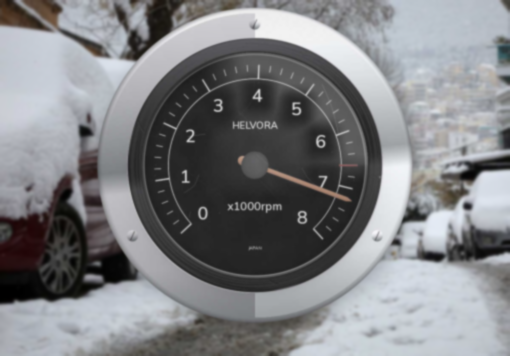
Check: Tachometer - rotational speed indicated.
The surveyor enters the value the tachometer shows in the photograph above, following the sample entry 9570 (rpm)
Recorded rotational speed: 7200 (rpm)
